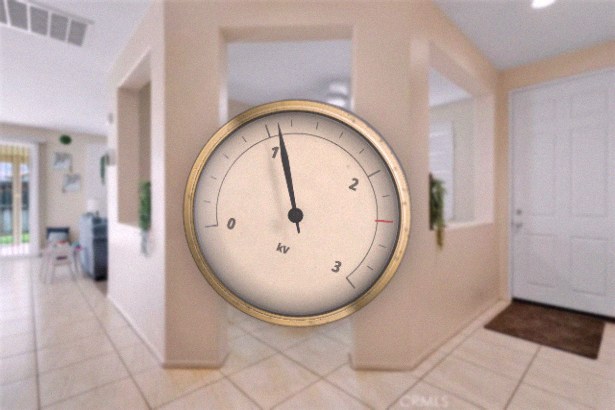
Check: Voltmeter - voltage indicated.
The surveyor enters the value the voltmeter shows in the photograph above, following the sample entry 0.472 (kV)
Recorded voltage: 1.1 (kV)
